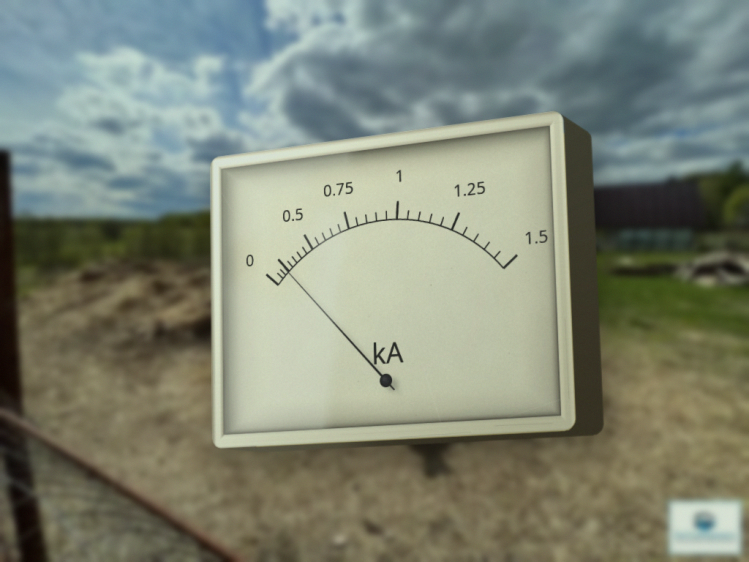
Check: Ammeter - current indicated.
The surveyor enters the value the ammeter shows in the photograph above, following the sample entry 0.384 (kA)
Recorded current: 0.25 (kA)
